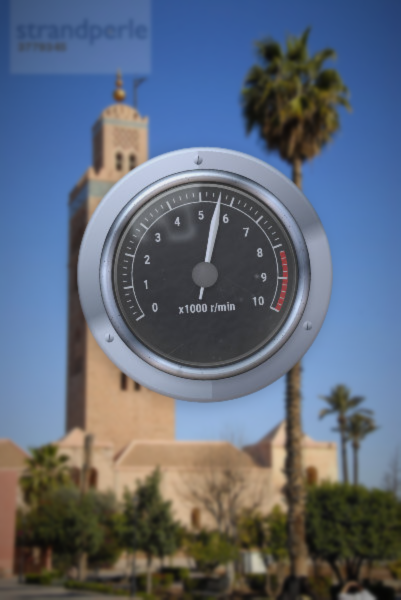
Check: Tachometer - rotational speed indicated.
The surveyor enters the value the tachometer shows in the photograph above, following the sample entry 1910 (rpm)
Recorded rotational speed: 5600 (rpm)
